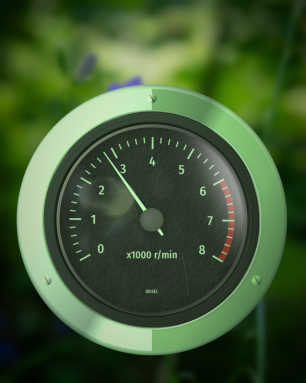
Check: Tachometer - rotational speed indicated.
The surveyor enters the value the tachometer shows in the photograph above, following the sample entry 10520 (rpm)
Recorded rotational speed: 2800 (rpm)
